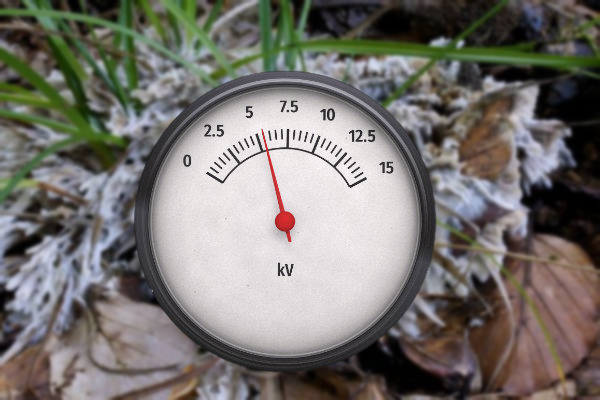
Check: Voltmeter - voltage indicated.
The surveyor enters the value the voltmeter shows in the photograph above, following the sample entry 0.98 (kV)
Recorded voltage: 5.5 (kV)
